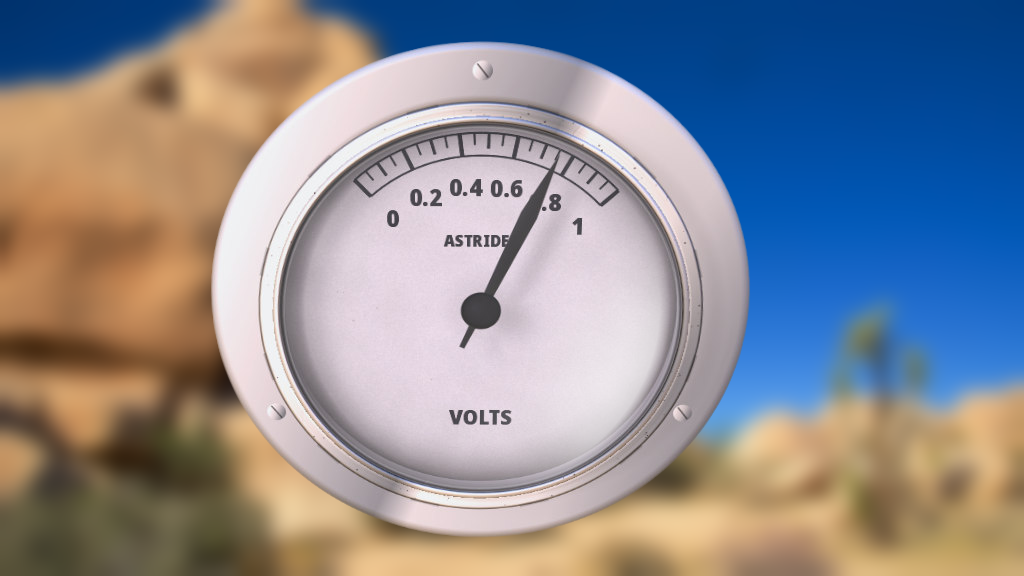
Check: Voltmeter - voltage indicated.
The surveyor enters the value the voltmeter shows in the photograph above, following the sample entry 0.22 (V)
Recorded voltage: 0.75 (V)
